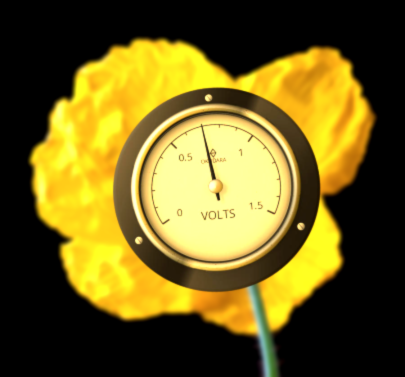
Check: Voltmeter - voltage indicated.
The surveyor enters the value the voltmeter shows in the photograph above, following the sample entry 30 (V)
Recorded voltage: 0.7 (V)
